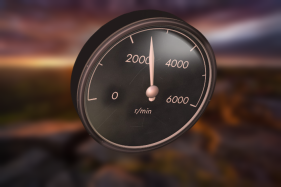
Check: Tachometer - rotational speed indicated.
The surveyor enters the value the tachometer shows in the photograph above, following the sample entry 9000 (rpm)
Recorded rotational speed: 2500 (rpm)
